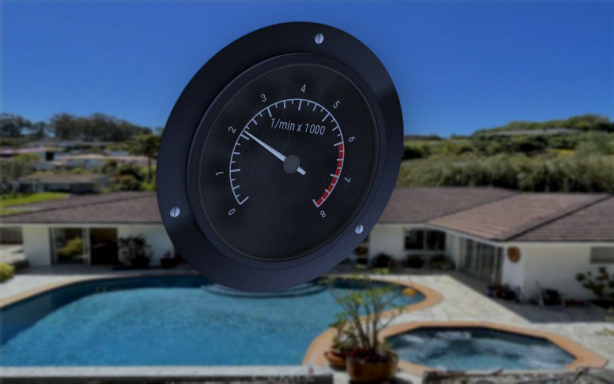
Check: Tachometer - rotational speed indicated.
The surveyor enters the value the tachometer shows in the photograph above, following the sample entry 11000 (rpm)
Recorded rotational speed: 2125 (rpm)
